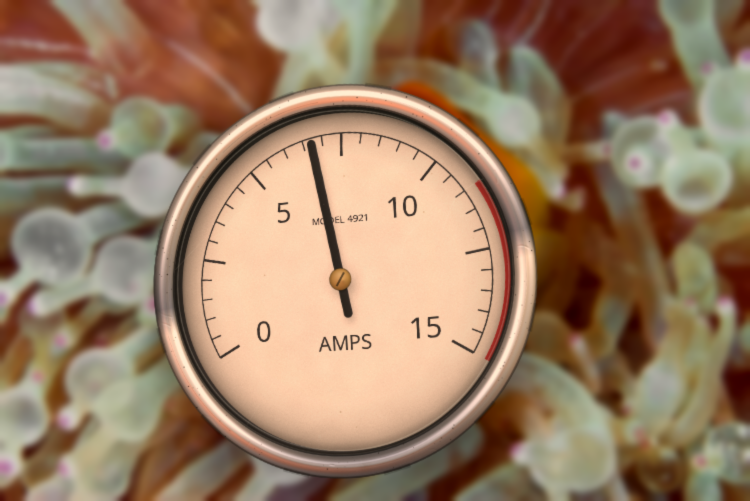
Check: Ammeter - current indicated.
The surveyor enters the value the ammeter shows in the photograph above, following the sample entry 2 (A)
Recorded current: 6.75 (A)
